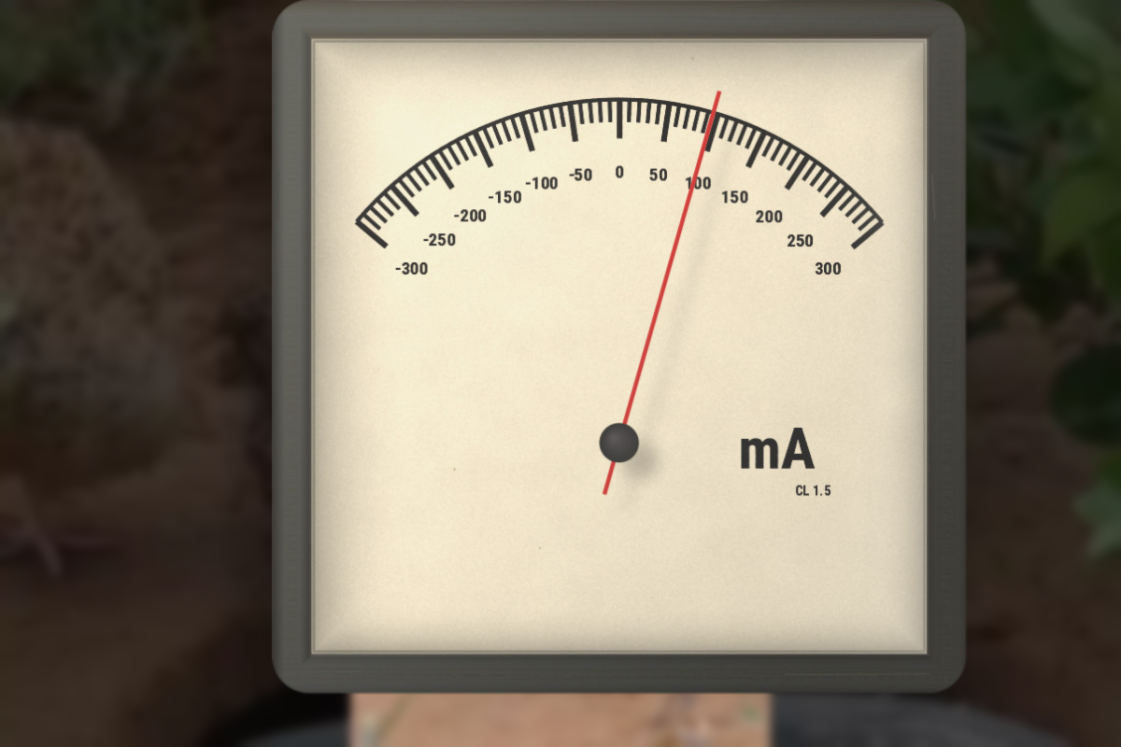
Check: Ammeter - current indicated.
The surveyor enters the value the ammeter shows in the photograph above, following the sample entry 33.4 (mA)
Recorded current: 95 (mA)
